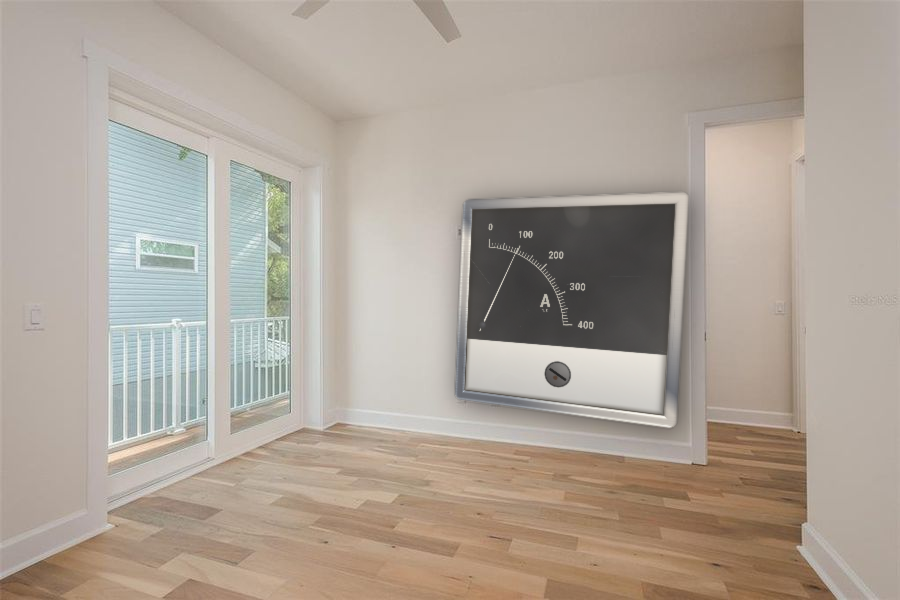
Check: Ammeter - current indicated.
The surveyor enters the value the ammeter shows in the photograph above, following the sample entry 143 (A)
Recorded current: 100 (A)
